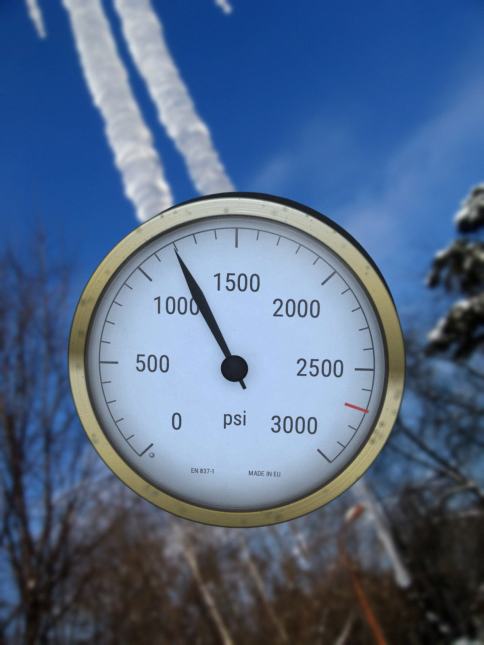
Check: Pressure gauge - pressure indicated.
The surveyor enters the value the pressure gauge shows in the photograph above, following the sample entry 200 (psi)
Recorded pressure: 1200 (psi)
